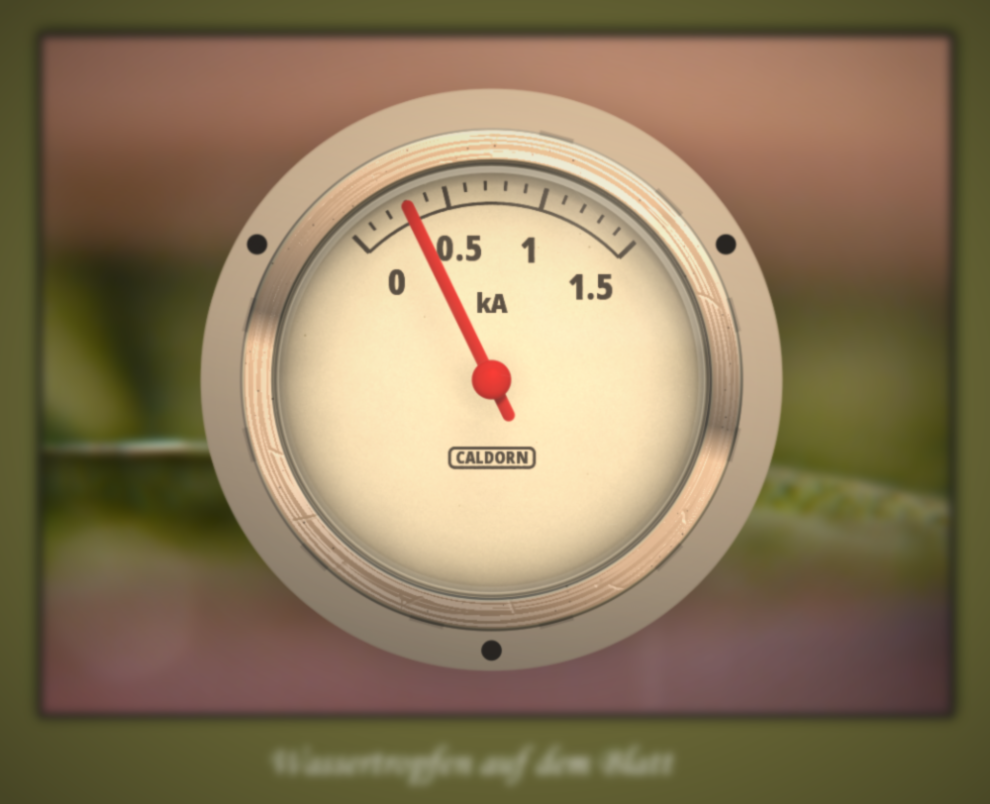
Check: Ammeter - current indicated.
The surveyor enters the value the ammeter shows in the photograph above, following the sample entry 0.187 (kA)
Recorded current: 0.3 (kA)
